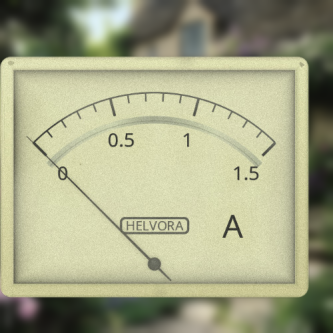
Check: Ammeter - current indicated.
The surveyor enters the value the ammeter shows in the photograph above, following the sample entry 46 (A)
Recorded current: 0 (A)
